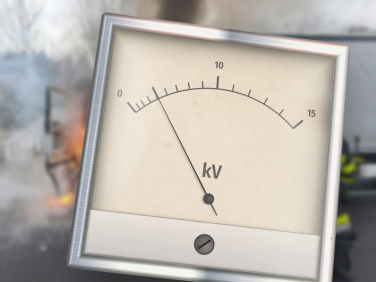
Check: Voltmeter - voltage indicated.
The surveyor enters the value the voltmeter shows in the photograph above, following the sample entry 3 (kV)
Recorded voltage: 5 (kV)
